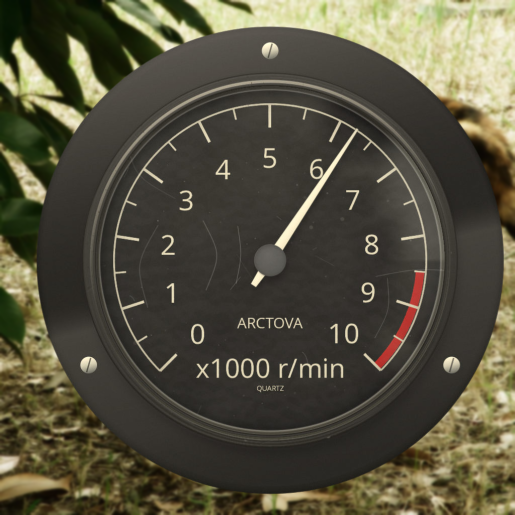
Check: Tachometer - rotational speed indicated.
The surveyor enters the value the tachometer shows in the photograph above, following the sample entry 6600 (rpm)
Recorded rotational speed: 6250 (rpm)
